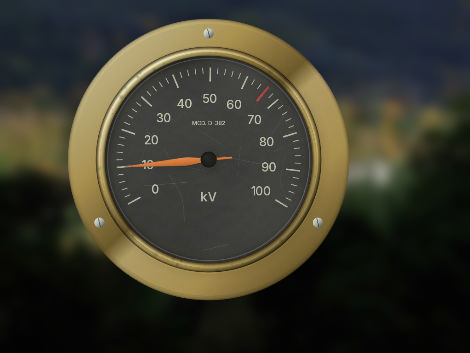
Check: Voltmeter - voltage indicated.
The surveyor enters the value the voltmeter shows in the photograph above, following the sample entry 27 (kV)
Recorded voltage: 10 (kV)
